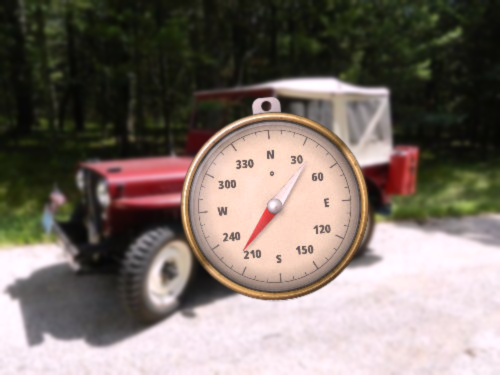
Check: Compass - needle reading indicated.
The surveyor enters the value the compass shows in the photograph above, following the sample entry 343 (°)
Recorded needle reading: 220 (°)
